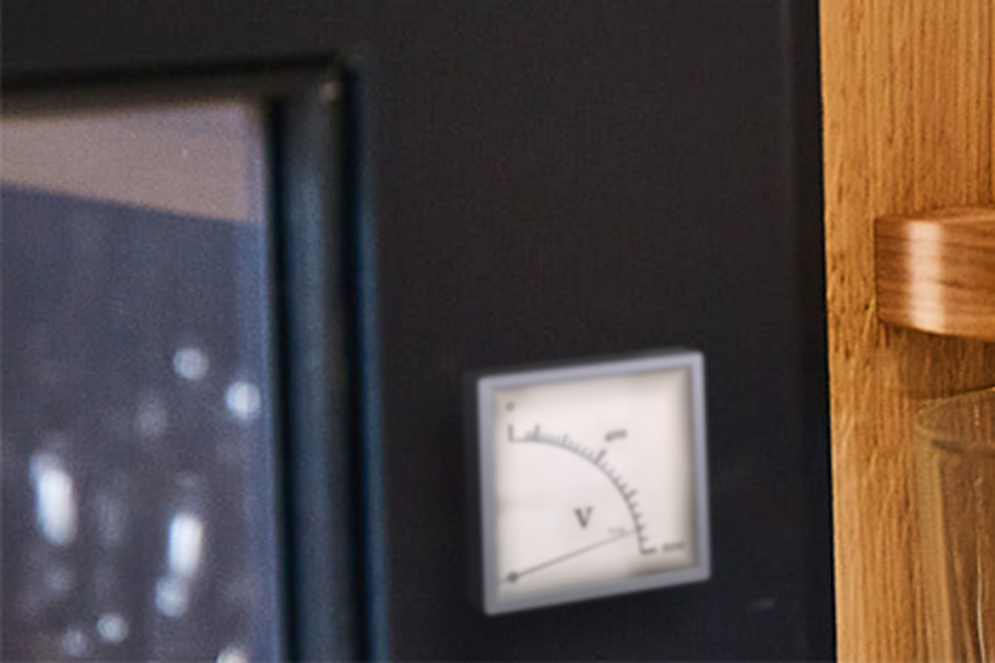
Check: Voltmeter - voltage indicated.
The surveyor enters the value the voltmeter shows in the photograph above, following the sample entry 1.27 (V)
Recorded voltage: 560 (V)
